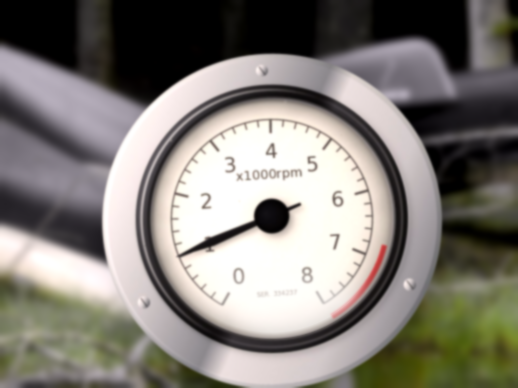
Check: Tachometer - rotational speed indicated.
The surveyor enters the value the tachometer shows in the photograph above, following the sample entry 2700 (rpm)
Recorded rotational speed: 1000 (rpm)
